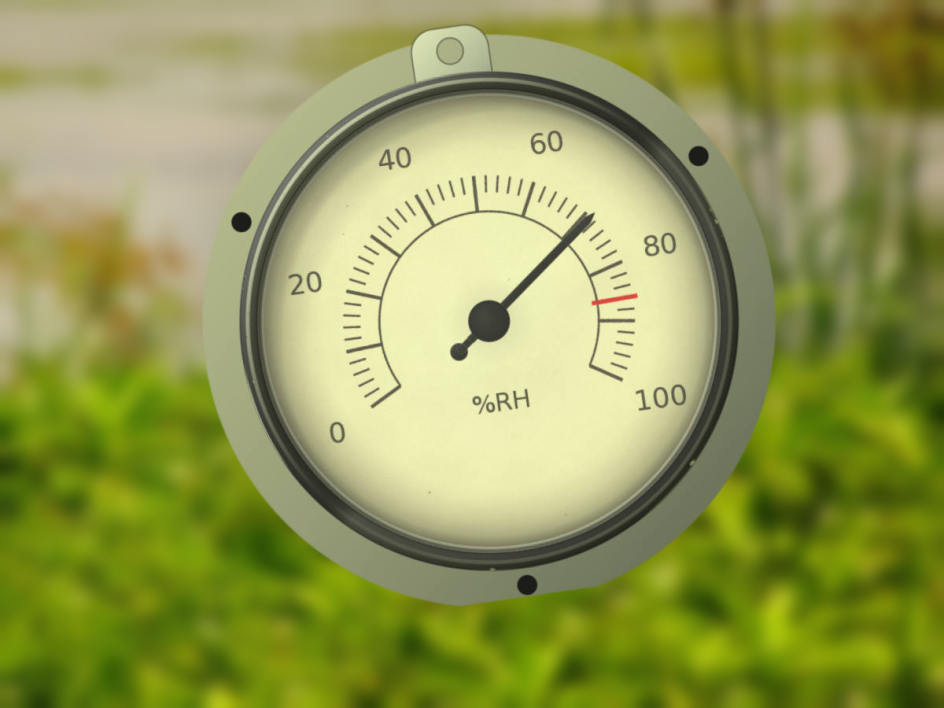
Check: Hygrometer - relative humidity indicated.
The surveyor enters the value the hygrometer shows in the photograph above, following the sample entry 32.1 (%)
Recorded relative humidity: 71 (%)
